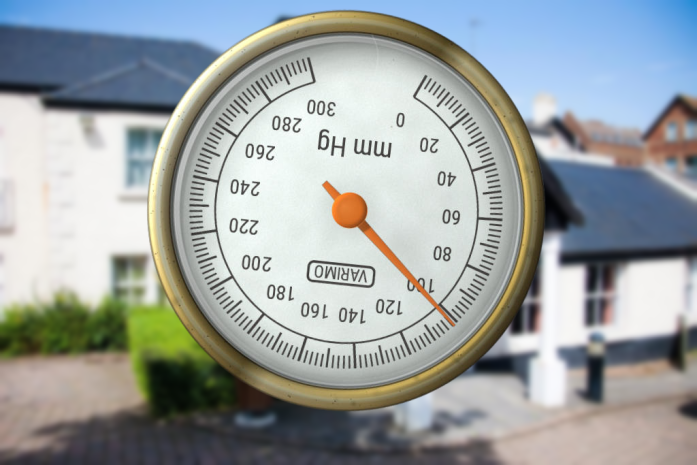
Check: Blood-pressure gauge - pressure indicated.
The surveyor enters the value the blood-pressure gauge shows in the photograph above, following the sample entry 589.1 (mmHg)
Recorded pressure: 102 (mmHg)
